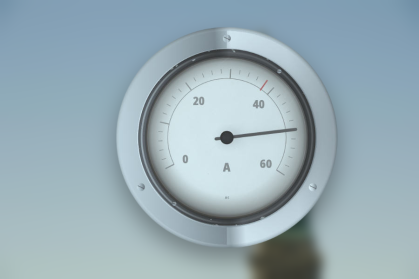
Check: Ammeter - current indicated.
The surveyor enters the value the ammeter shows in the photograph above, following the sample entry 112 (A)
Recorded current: 50 (A)
